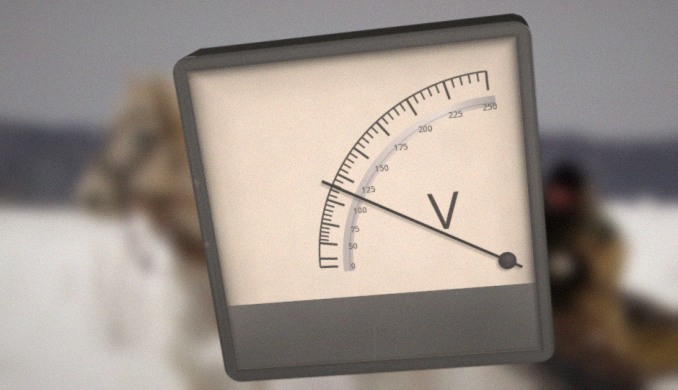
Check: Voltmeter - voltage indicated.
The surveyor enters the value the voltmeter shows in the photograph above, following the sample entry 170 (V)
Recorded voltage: 115 (V)
